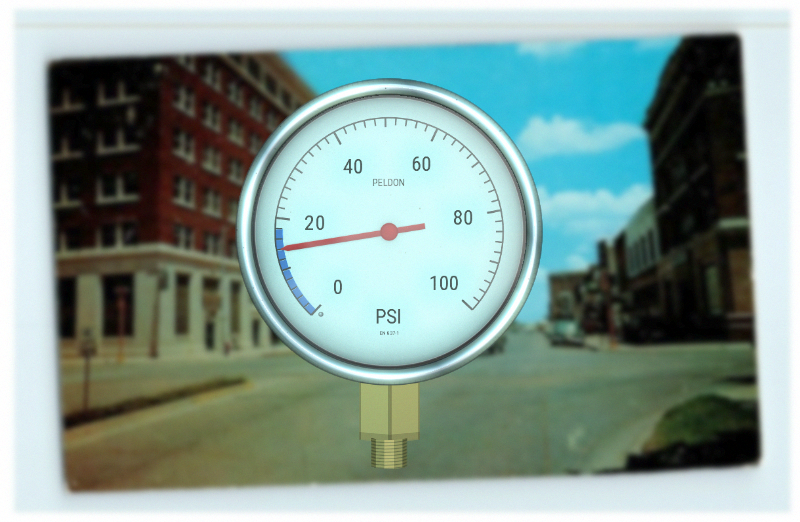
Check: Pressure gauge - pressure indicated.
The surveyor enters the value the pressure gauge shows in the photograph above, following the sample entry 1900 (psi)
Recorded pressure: 14 (psi)
